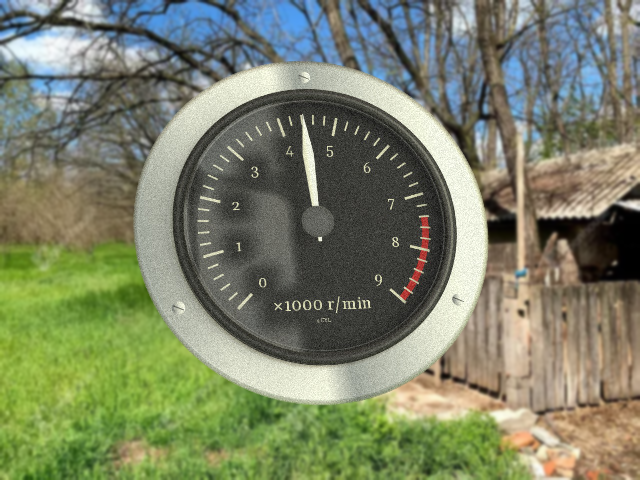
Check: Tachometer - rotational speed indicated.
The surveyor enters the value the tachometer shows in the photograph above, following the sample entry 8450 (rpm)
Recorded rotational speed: 4400 (rpm)
